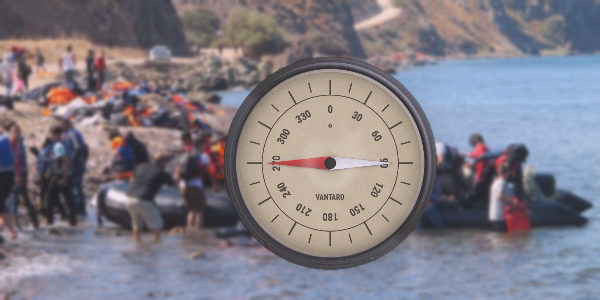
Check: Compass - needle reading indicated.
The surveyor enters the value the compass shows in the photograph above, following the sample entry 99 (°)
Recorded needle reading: 270 (°)
